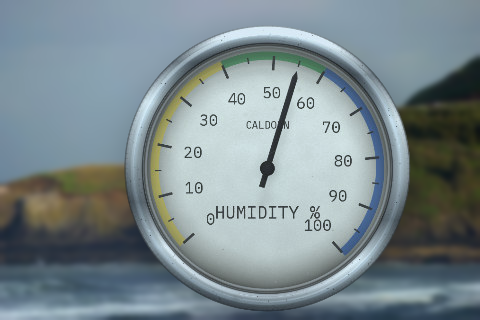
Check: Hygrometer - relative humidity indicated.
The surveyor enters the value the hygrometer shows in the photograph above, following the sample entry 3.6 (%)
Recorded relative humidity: 55 (%)
